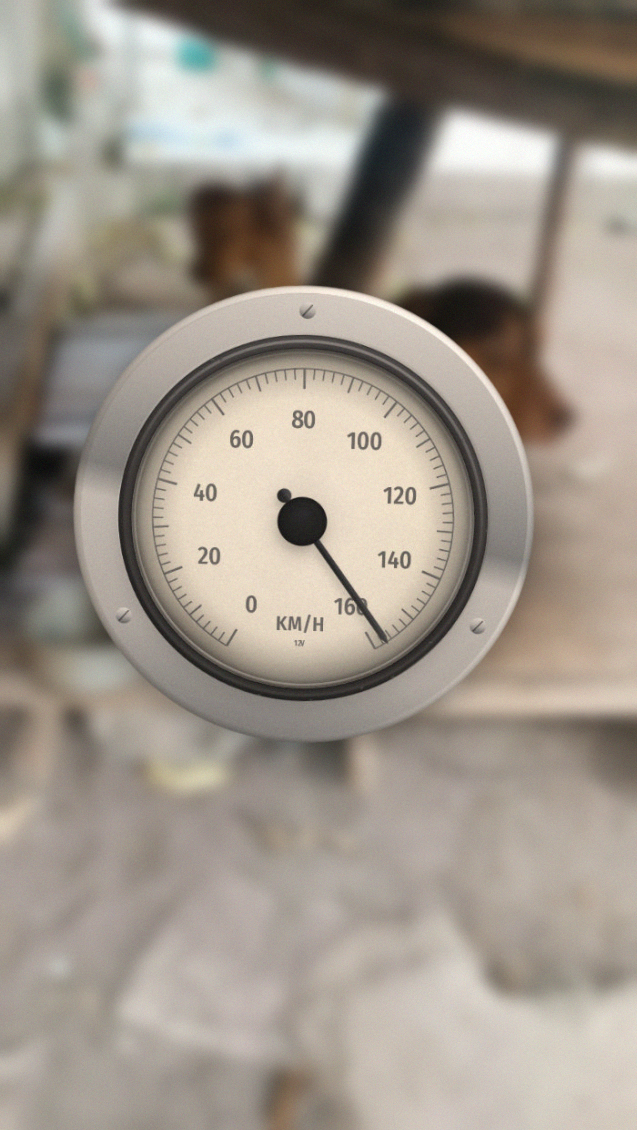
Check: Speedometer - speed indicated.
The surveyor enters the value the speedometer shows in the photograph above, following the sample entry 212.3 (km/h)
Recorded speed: 157 (km/h)
